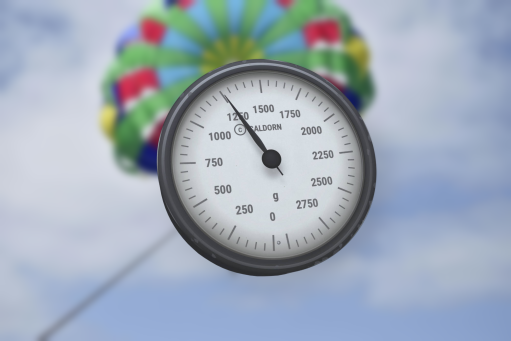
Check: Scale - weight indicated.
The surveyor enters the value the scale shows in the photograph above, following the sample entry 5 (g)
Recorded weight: 1250 (g)
